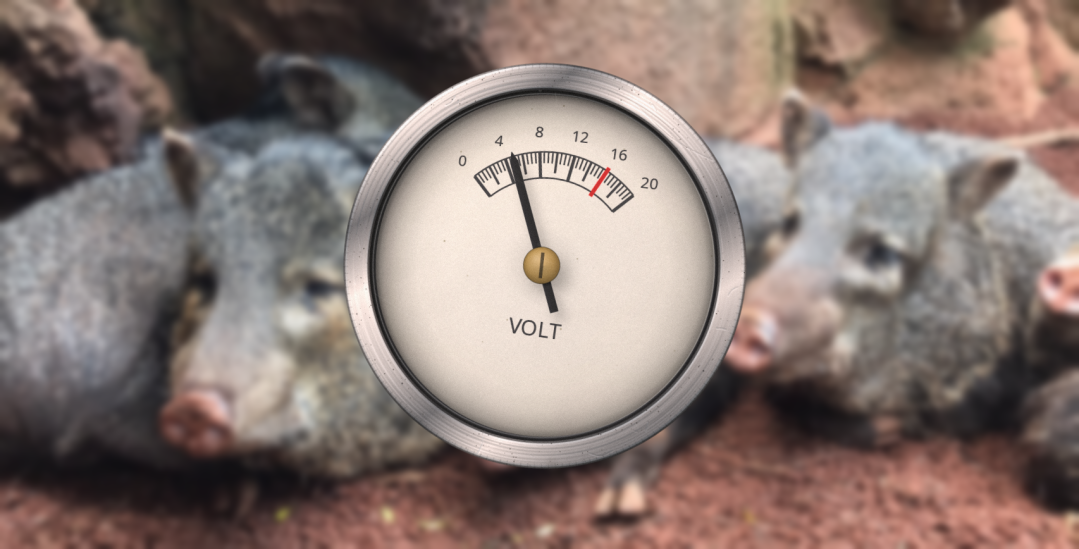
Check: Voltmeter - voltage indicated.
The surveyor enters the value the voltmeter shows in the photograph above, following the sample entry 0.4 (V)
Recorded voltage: 5 (V)
